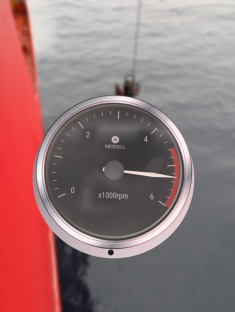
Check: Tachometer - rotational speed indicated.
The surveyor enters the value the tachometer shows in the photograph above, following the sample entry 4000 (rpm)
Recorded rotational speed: 5300 (rpm)
